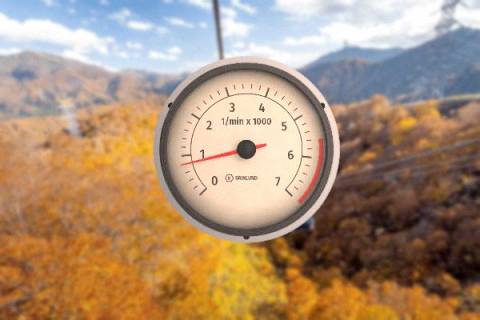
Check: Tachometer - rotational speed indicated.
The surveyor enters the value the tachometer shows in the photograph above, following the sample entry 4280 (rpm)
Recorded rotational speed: 800 (rpm)
